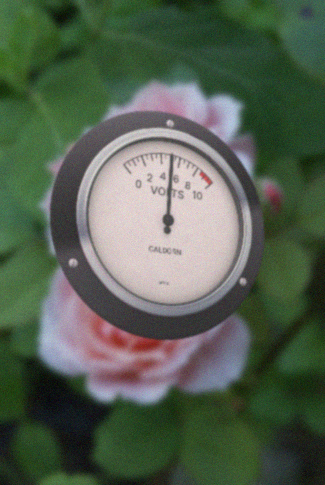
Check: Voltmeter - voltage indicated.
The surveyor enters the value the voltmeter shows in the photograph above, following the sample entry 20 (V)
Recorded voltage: 5 (V)
